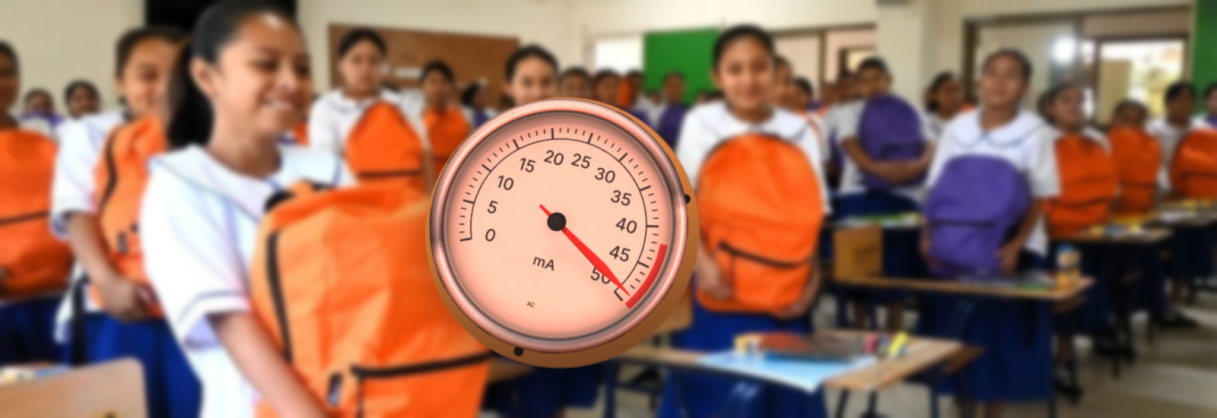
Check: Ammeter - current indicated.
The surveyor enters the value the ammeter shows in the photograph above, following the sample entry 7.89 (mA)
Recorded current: 49 (mA)
